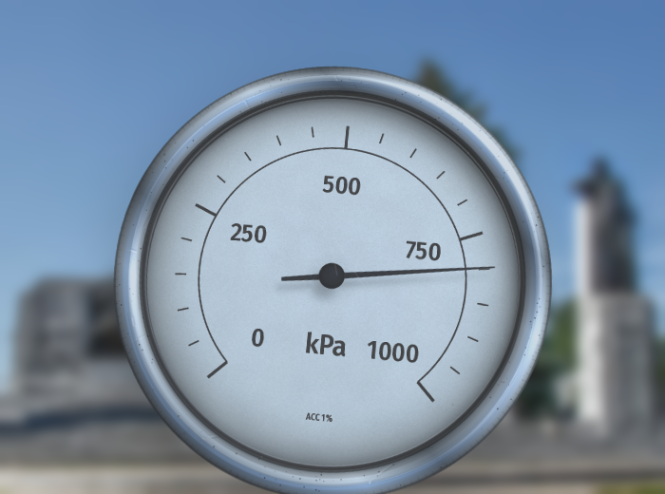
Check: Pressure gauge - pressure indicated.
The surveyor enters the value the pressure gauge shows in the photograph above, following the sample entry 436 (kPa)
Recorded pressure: 800 (kPa)
